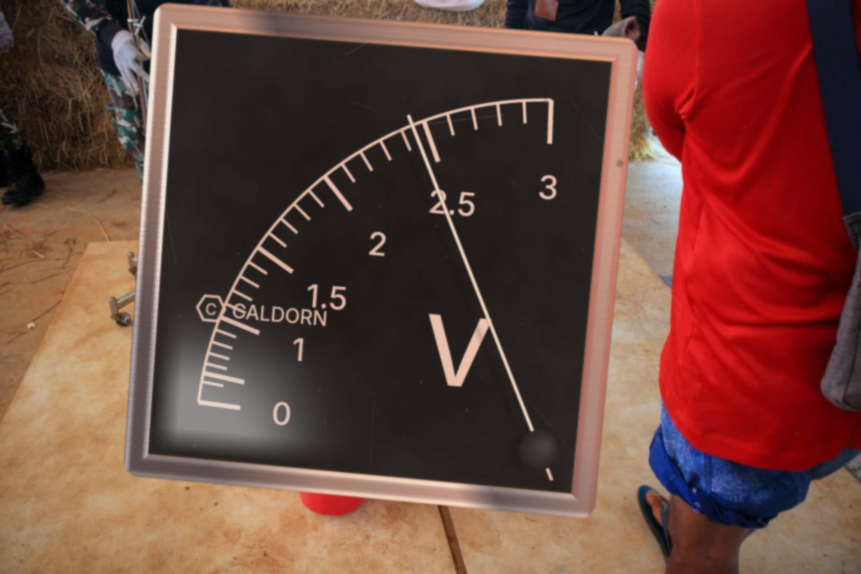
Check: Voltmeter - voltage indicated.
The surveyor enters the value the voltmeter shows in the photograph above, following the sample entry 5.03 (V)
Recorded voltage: 2.45 (V)
